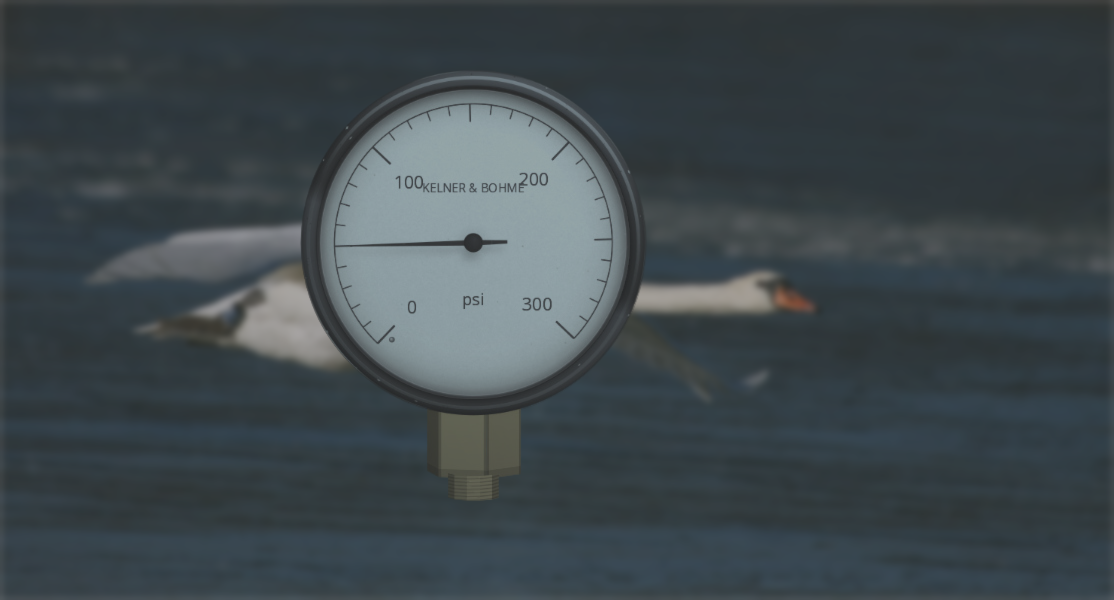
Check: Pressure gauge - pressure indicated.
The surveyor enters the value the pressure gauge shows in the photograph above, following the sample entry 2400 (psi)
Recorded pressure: 50 (psi)
